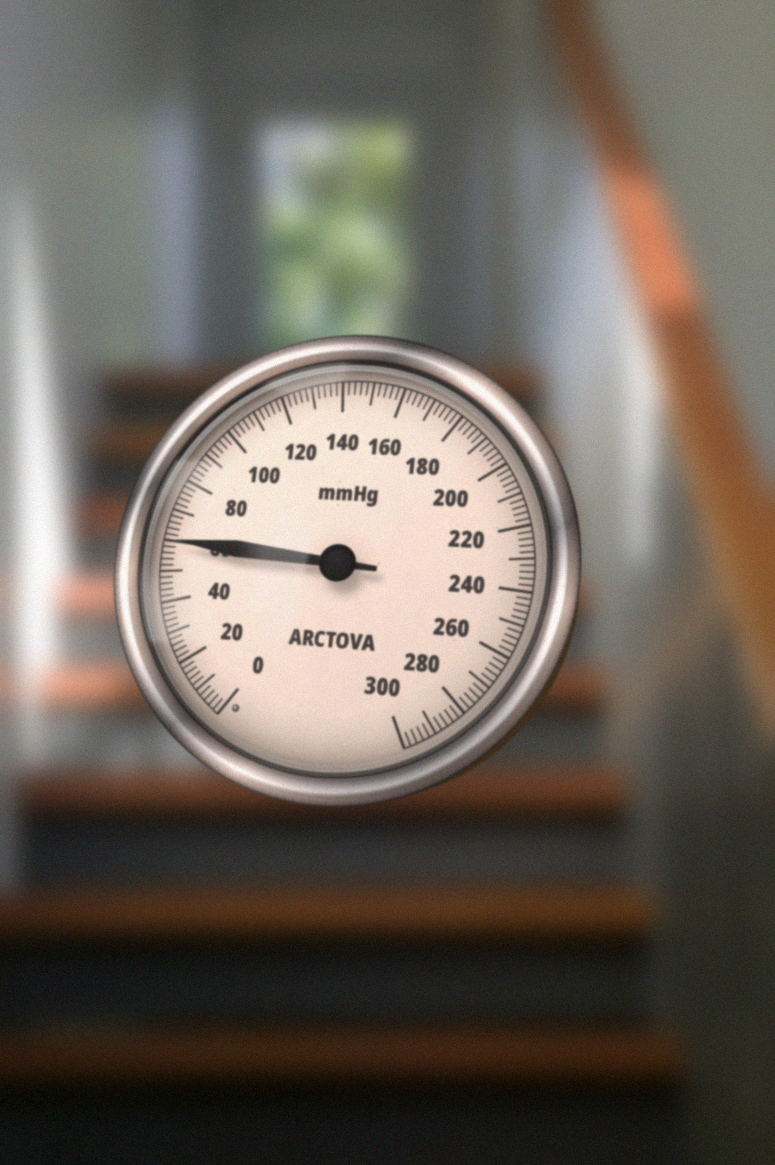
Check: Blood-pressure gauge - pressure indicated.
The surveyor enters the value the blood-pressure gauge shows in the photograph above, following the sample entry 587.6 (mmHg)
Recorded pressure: 60 (mmHg)
